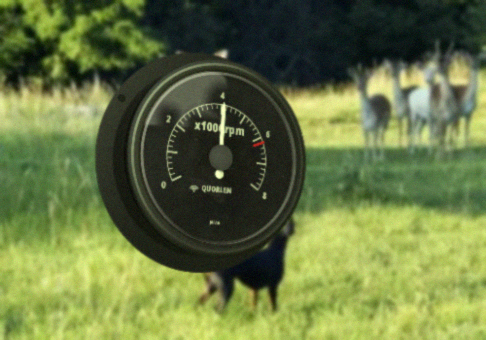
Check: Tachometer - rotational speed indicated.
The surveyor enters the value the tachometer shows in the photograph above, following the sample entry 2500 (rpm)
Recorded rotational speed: 4000 (rpm)
